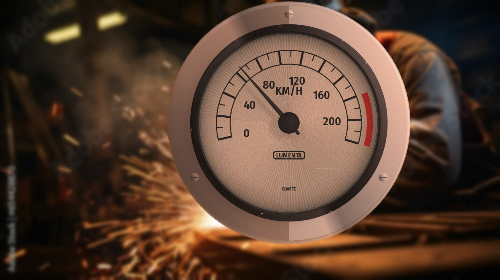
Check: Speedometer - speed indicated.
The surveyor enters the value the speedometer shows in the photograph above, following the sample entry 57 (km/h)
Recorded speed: 65 (km/h)
